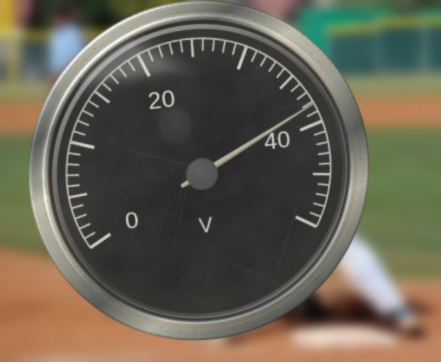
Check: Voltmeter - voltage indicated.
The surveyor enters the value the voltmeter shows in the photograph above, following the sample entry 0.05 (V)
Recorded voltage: 38 (V)
